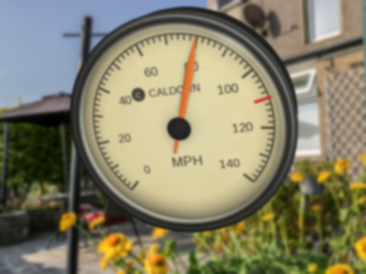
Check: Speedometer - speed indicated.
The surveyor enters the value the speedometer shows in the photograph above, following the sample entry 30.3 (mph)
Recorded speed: 80 (mph)
